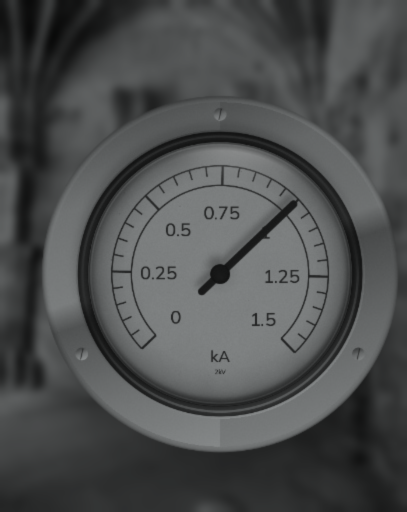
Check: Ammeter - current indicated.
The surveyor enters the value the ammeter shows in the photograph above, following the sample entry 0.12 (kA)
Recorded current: 1 (kA)
